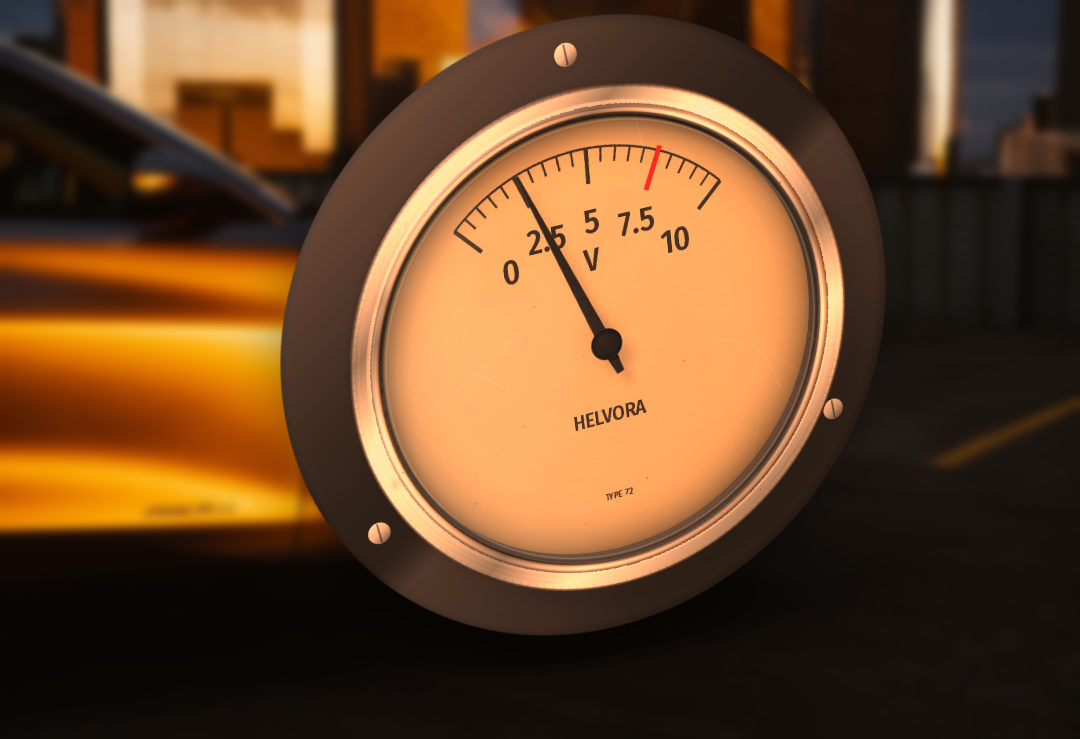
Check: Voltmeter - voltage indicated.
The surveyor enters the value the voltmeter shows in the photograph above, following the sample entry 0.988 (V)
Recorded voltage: 2.5 (V)
